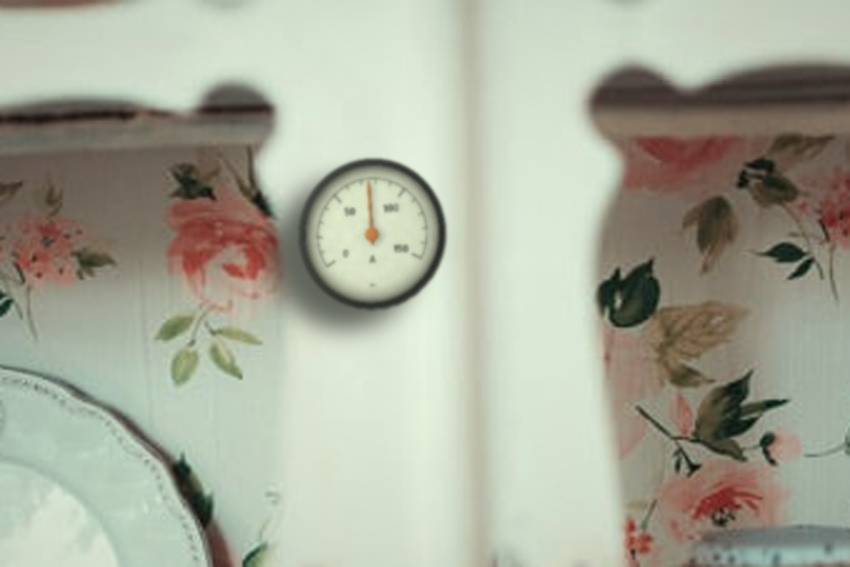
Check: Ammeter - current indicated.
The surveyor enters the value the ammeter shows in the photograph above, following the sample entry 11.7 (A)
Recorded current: 75 (A)
